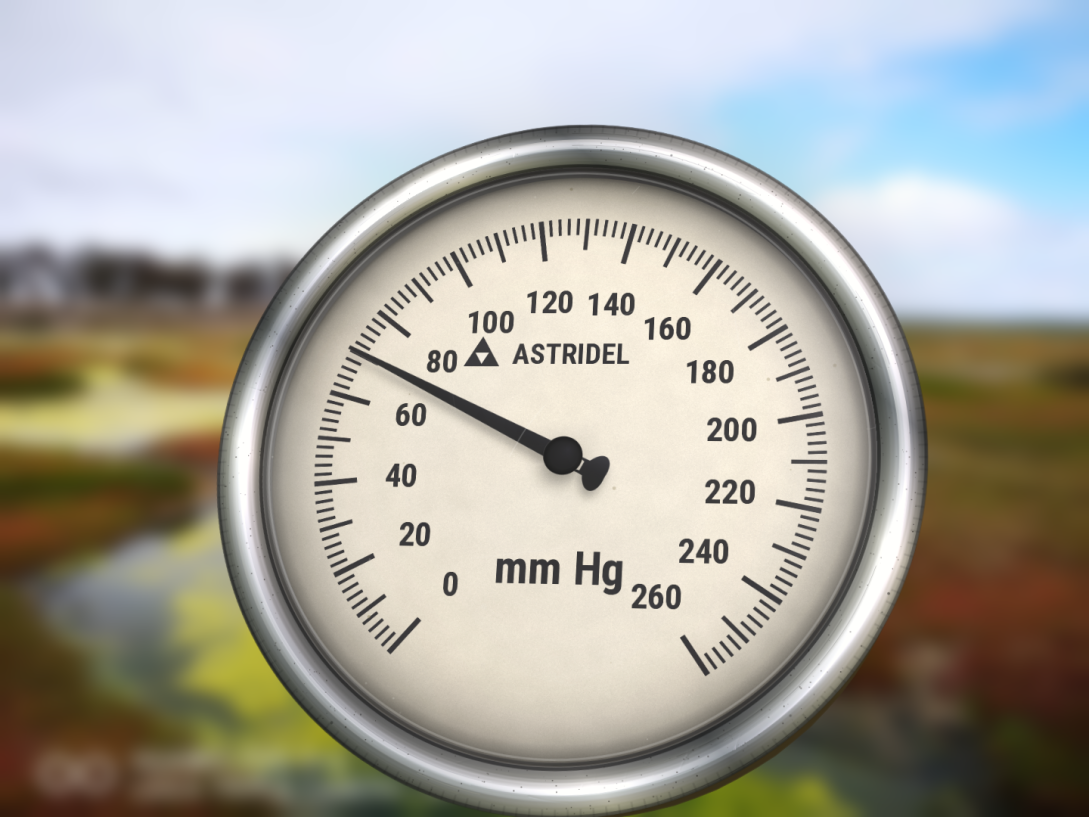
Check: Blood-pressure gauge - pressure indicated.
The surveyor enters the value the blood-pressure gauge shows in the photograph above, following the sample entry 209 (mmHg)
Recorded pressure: 70 (mmHg)
